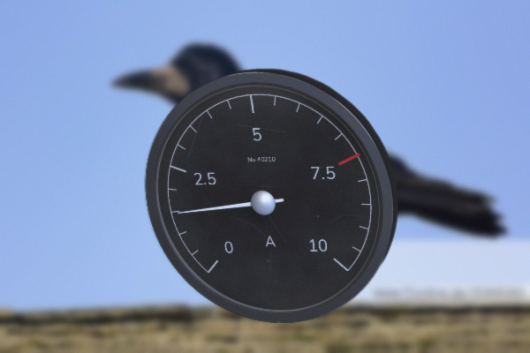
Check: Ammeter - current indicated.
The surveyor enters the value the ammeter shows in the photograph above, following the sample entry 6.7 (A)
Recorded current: 1.5 (A)
